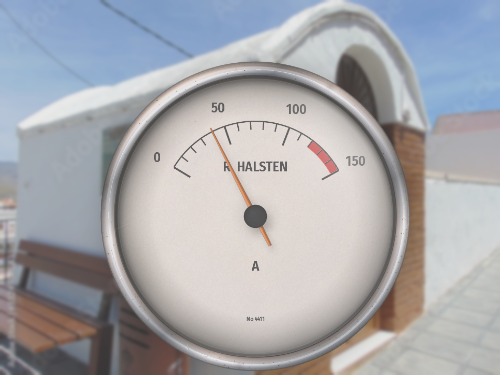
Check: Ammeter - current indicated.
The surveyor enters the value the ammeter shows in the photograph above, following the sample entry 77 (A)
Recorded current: 40 (A)
